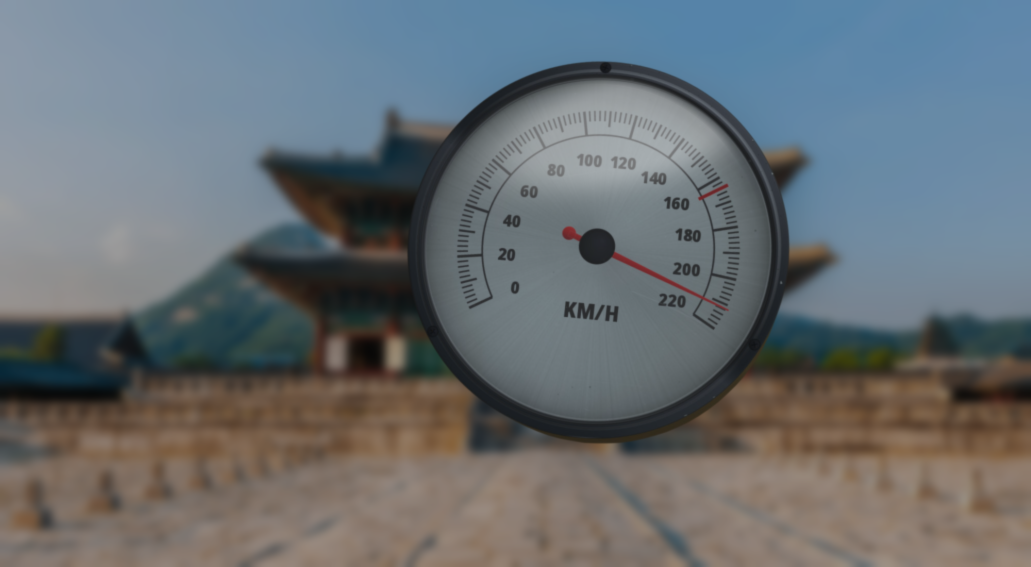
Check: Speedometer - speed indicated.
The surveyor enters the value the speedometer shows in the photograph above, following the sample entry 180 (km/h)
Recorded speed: 212 (km/h)
